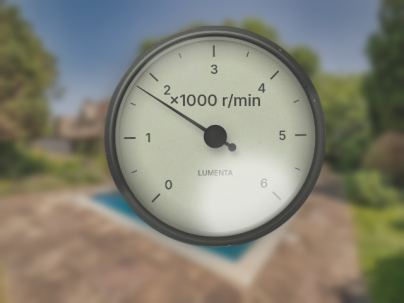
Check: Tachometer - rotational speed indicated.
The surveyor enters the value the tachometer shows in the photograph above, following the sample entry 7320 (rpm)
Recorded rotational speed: 1750 (rpm)
